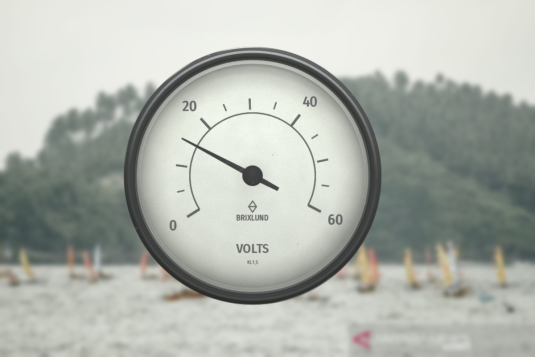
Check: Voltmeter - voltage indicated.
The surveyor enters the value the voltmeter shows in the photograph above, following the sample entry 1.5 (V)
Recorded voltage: 15 (V)
